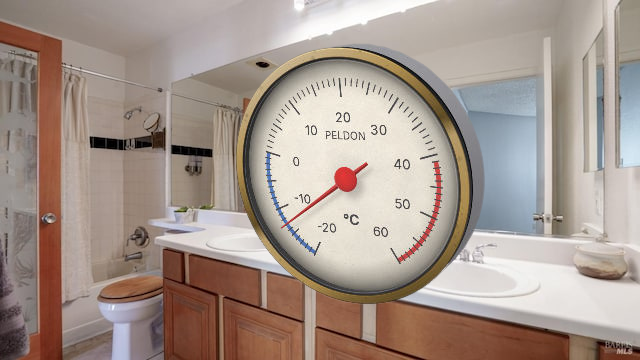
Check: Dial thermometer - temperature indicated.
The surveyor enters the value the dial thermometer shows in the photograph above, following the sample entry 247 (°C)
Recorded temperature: -13 (°C)
